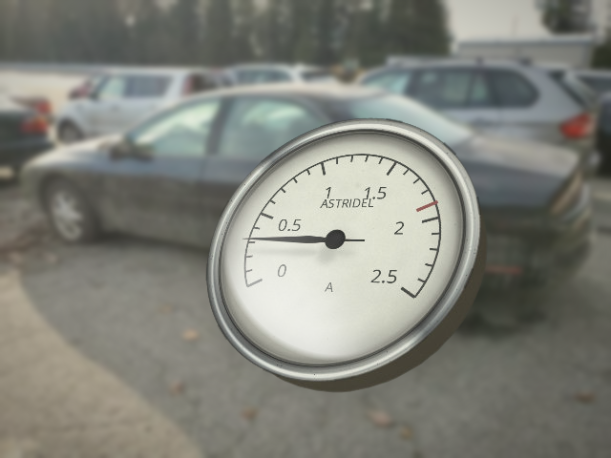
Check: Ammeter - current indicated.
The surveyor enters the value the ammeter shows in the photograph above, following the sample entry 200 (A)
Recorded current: 0.3 (A)
